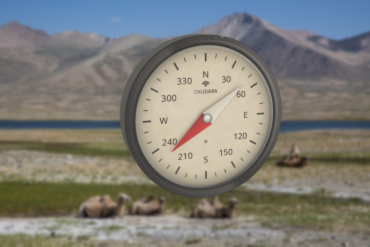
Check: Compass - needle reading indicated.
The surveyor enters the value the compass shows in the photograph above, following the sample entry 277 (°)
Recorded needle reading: 230 (°)
